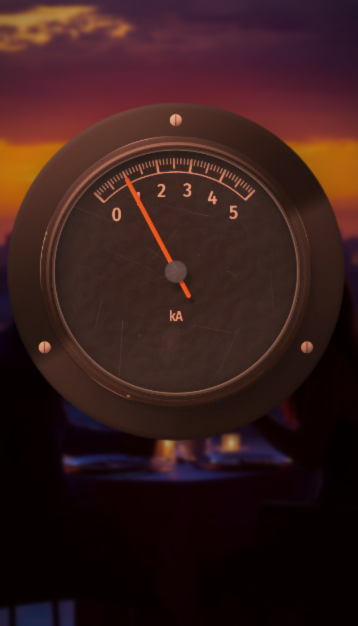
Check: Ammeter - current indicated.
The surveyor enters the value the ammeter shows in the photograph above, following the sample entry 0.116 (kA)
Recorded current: 1 (kA)
